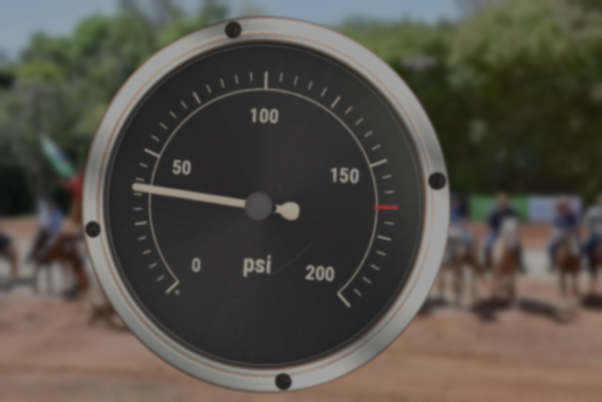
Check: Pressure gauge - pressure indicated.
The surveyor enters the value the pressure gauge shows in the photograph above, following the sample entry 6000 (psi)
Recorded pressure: 37.5 (psi)
